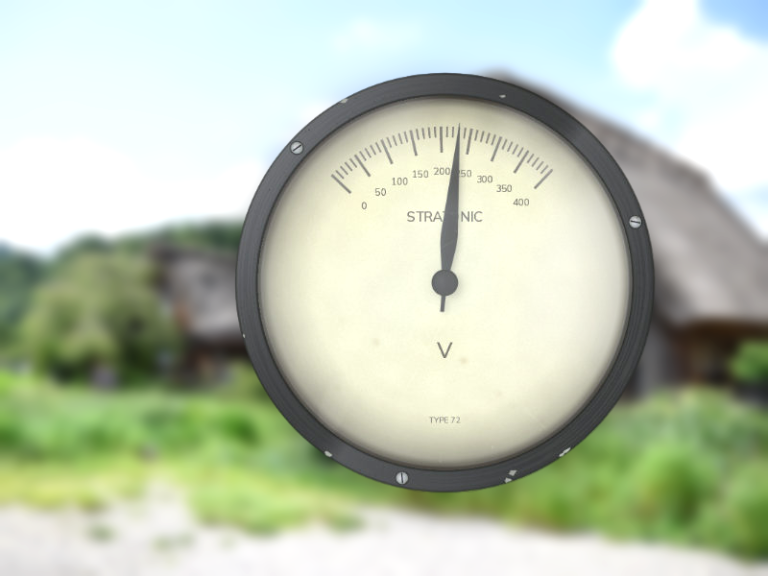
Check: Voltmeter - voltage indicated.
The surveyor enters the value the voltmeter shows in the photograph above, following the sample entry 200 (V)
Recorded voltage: 230 (V)
